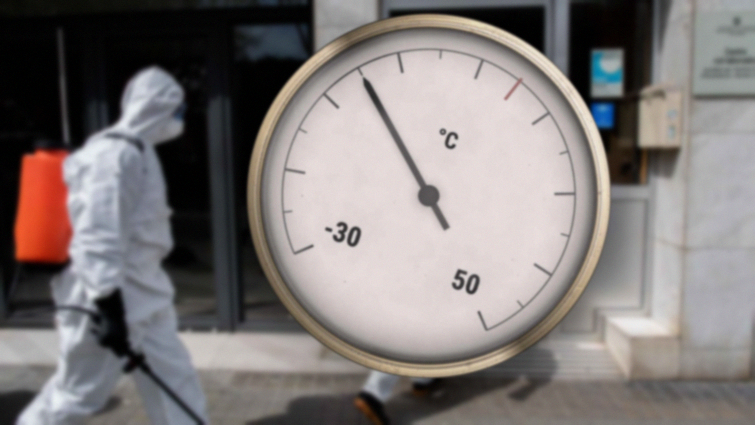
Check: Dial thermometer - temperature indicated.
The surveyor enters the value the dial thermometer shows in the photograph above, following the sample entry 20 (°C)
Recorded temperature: -5 (°C)
